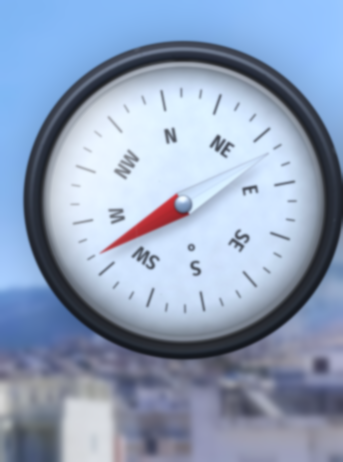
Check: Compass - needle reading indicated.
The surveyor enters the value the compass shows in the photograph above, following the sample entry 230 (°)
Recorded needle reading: 250 (°)
